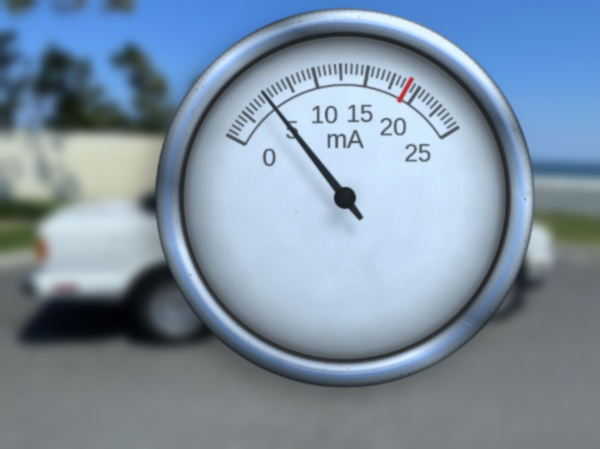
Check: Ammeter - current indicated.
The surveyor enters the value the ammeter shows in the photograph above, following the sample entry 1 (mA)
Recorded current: 5 (mA)
